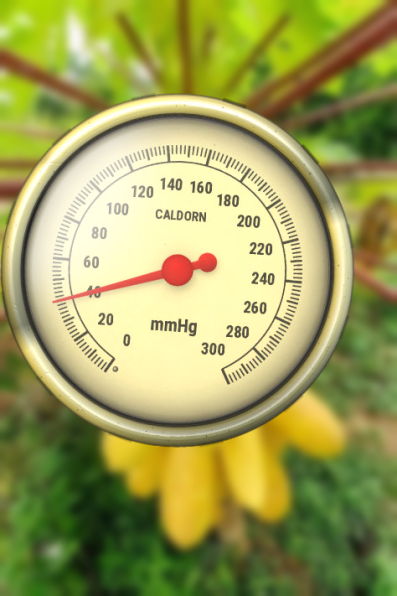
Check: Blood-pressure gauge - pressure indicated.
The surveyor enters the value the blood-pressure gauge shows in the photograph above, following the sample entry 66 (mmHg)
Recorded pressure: 40 (mmHg)
